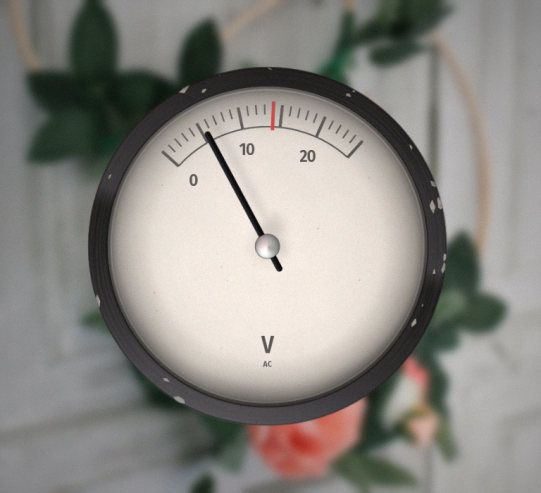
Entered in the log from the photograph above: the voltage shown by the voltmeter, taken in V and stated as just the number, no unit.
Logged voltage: 5.5
